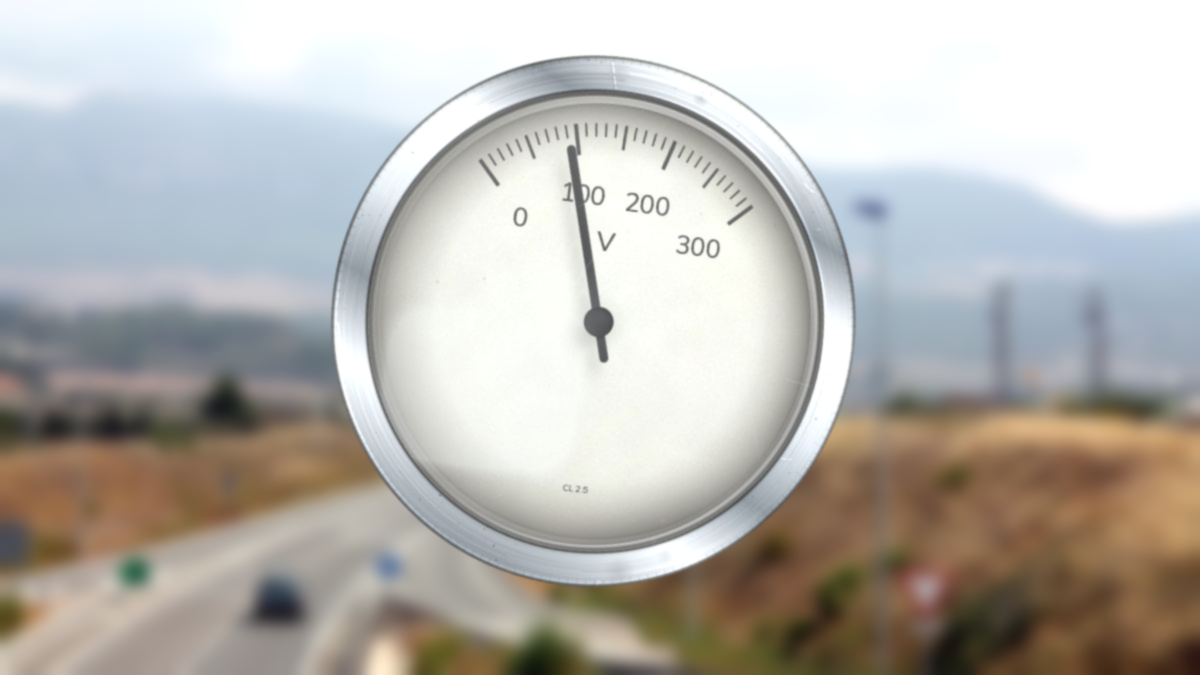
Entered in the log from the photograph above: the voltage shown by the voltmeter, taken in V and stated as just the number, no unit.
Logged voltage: 90
